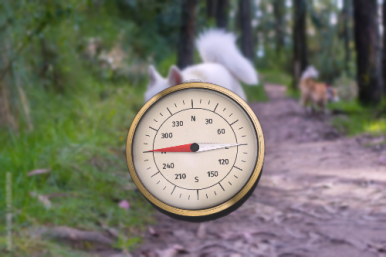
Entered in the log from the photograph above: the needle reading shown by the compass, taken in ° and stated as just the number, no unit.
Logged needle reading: 270
